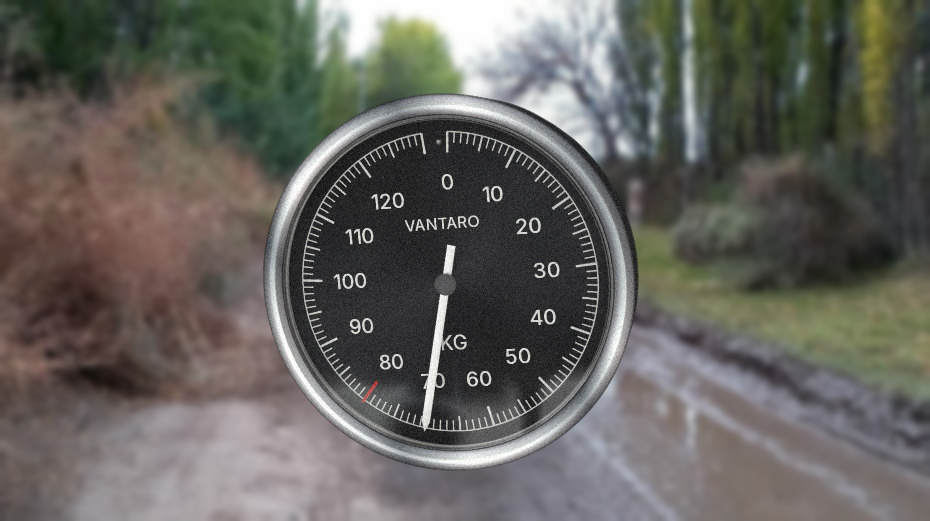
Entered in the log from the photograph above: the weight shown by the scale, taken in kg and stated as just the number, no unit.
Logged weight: 70
